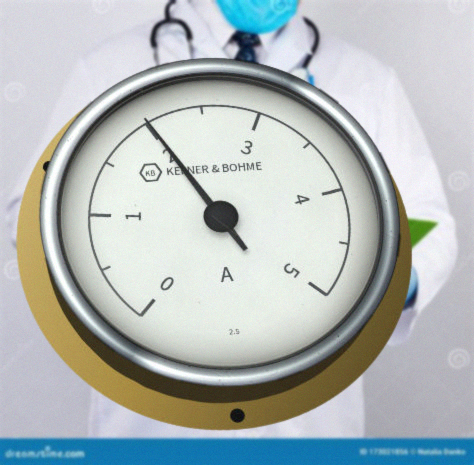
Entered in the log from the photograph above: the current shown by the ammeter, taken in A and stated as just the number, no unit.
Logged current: 2
